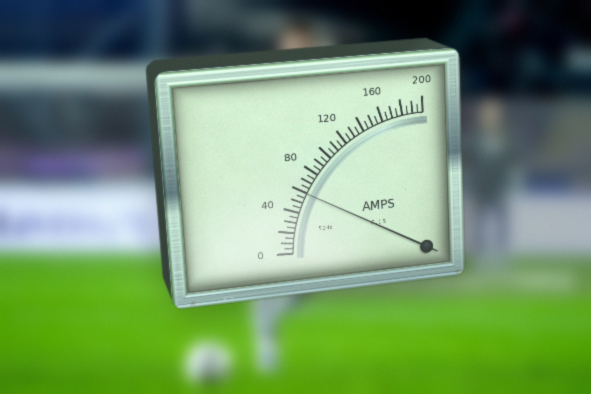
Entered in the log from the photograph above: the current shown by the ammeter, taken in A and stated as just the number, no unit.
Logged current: 60
